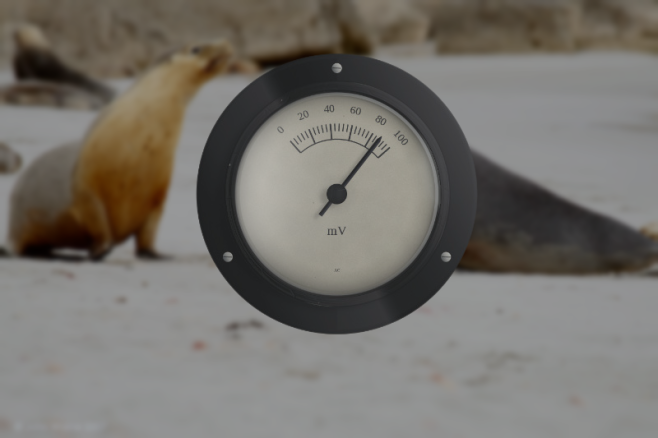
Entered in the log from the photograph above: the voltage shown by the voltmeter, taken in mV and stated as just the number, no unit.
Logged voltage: 88
